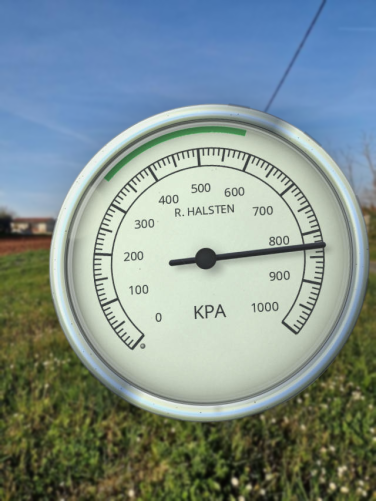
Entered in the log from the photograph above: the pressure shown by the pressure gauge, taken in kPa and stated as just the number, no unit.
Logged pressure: 830
